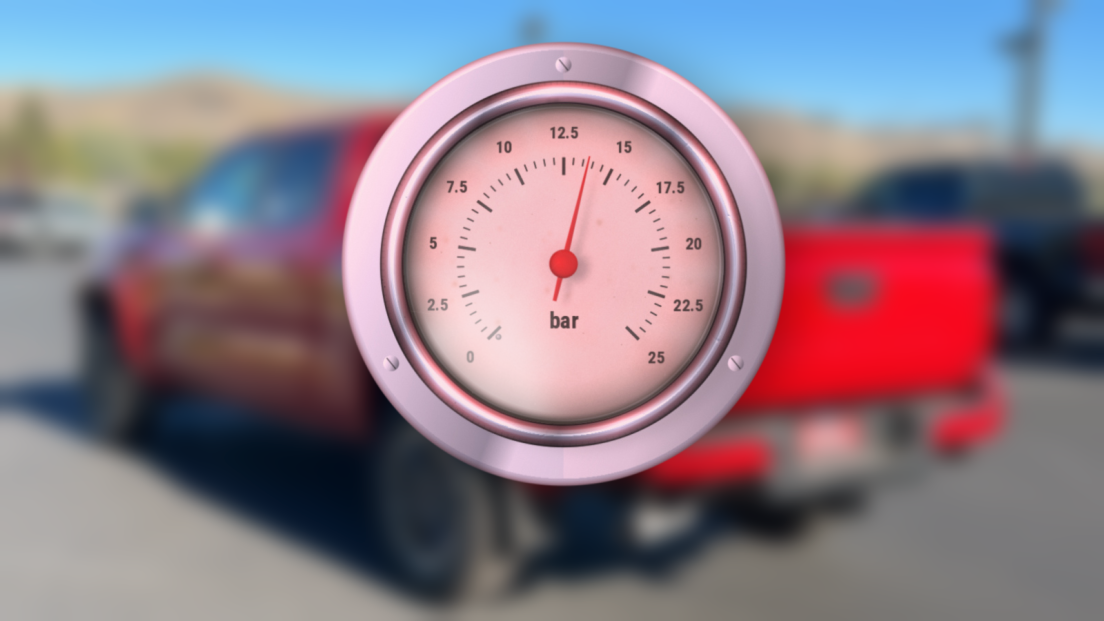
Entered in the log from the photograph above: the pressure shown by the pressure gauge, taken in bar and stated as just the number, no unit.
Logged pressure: 13.75
